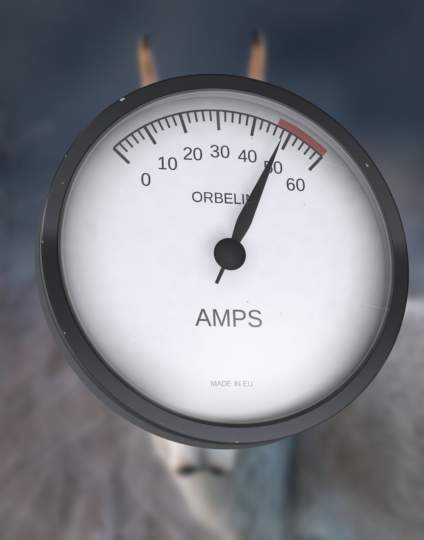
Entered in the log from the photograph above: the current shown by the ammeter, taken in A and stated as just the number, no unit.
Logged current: 48
